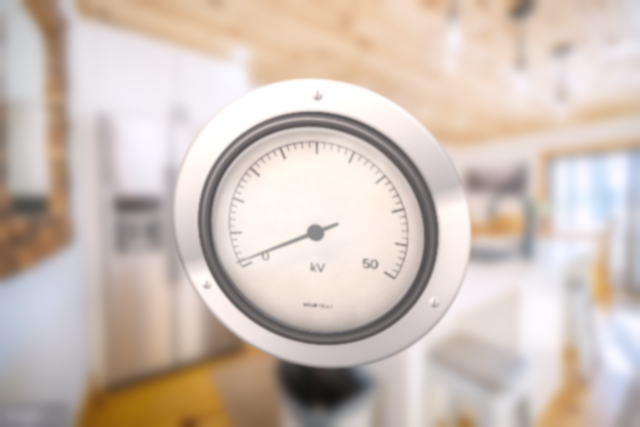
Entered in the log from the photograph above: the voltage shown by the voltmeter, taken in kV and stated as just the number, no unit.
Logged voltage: 1
